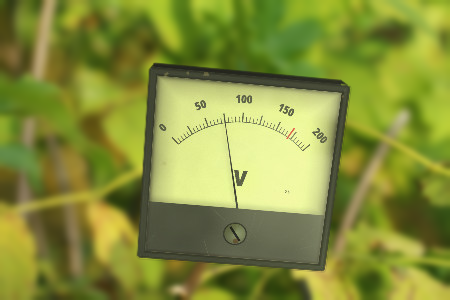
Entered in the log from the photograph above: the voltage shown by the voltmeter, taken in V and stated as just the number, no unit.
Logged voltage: 75
